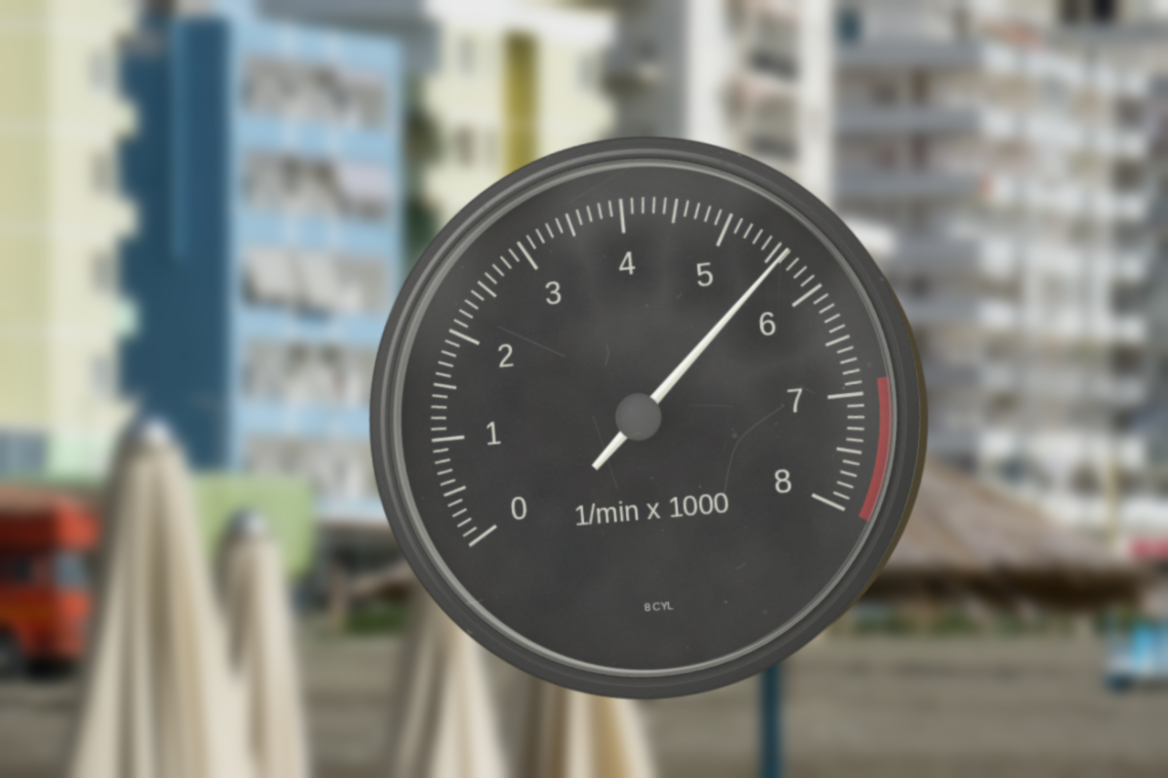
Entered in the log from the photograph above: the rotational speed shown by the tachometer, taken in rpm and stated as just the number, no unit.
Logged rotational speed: 5600
